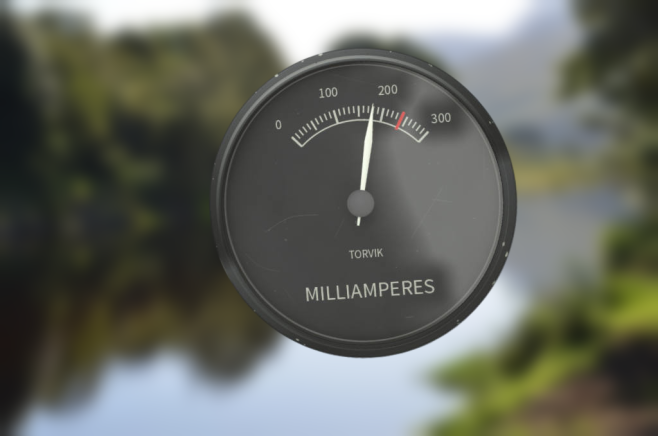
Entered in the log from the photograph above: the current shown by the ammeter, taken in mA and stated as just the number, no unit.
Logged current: 180
